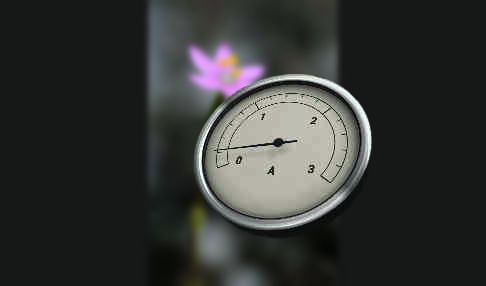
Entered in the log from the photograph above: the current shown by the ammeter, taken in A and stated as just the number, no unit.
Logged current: 0.2
